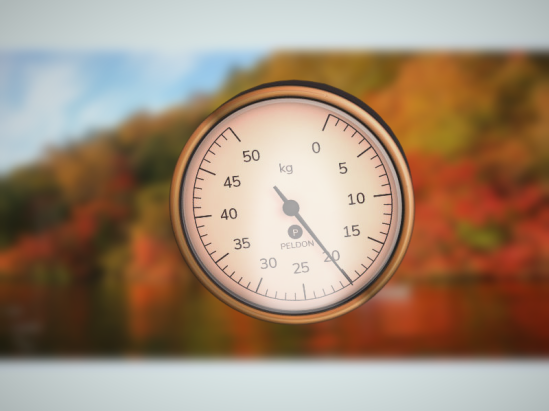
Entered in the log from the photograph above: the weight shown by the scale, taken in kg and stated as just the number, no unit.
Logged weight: 20
